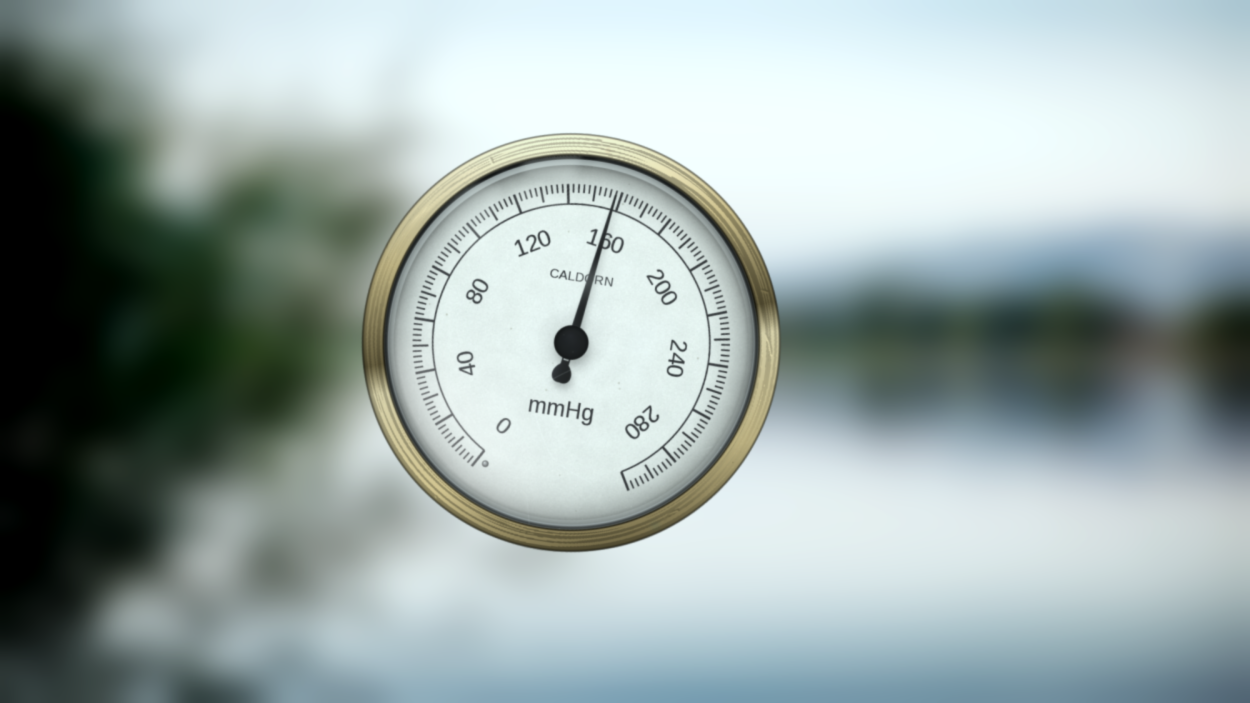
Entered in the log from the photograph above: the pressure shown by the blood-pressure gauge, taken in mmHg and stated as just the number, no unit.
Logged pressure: 158
